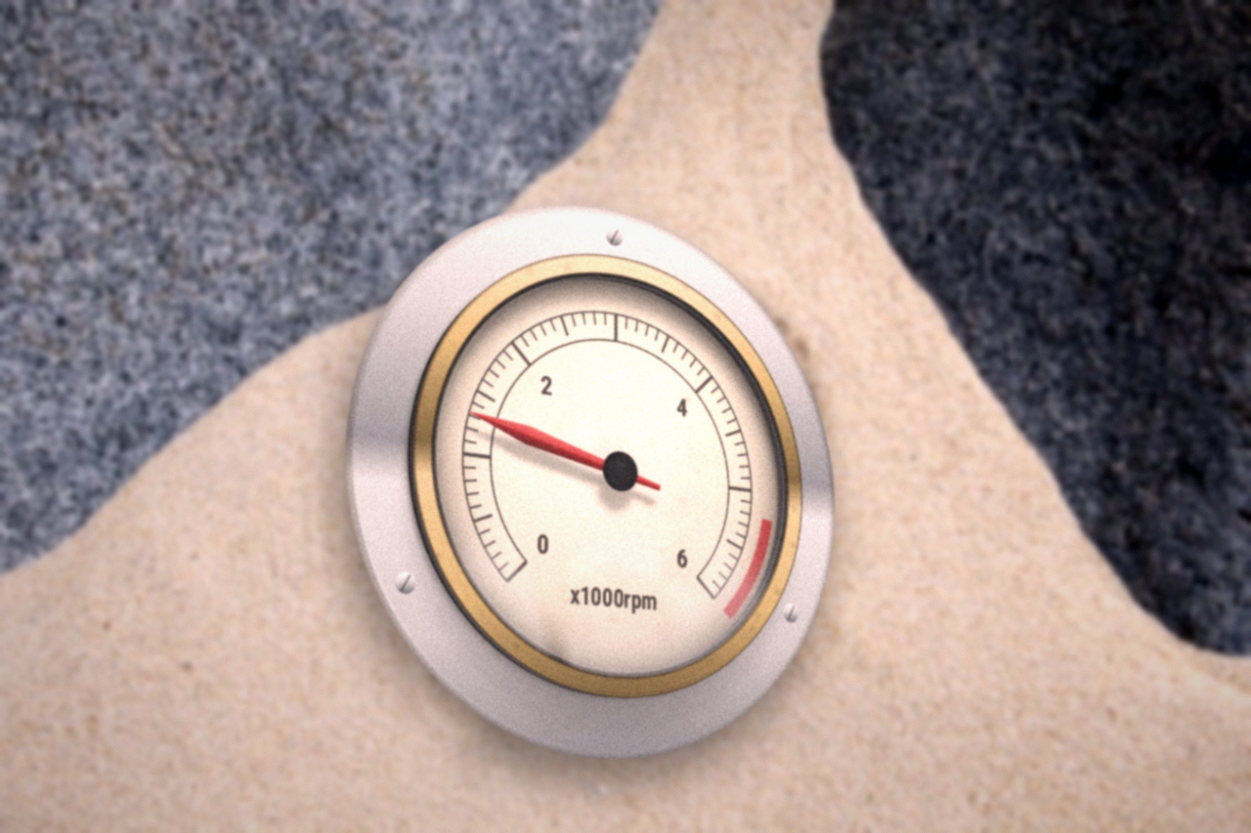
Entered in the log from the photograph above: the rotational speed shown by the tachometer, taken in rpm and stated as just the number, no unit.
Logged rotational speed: 1300
